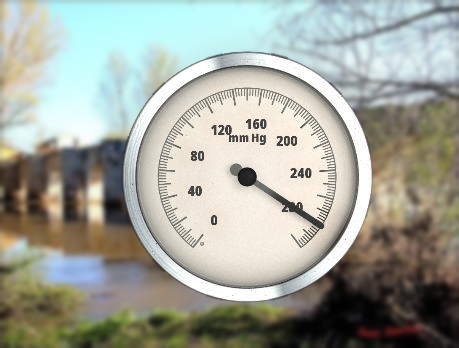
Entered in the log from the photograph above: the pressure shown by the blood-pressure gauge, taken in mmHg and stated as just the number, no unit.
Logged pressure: 280
